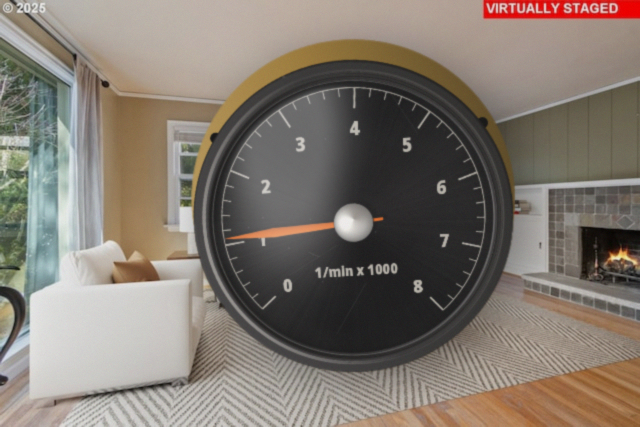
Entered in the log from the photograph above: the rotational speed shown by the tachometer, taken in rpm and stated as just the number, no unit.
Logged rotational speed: 1100
